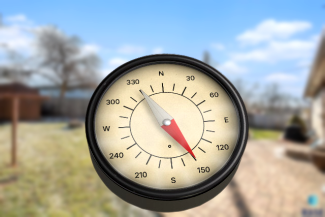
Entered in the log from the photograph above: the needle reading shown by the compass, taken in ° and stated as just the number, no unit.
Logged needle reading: 150
